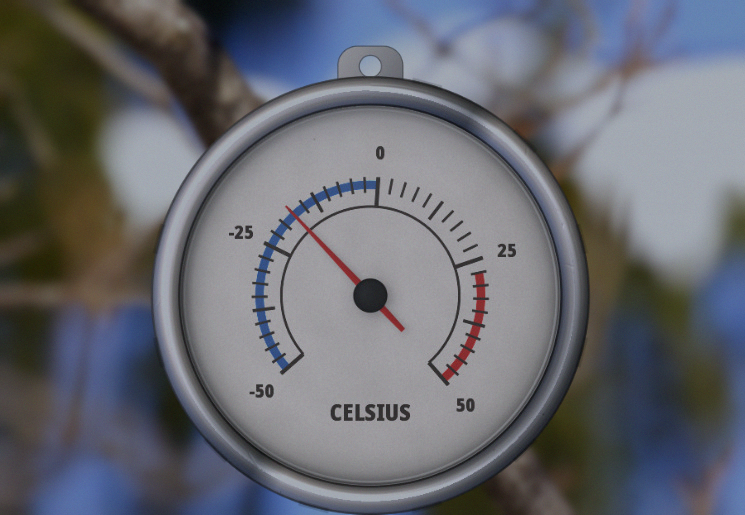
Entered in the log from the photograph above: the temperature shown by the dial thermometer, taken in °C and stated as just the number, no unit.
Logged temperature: -17.5
